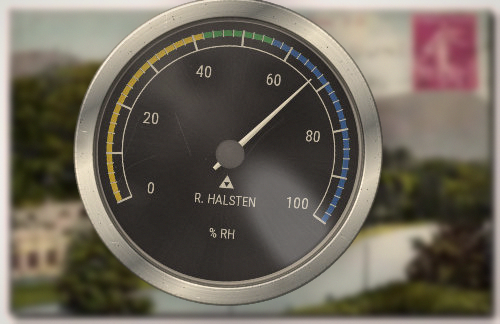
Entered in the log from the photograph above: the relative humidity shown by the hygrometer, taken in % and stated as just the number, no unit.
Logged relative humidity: 67
